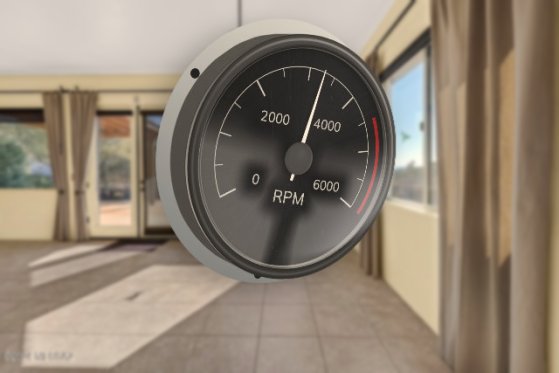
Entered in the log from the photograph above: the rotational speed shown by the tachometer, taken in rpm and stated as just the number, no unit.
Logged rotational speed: 3250
